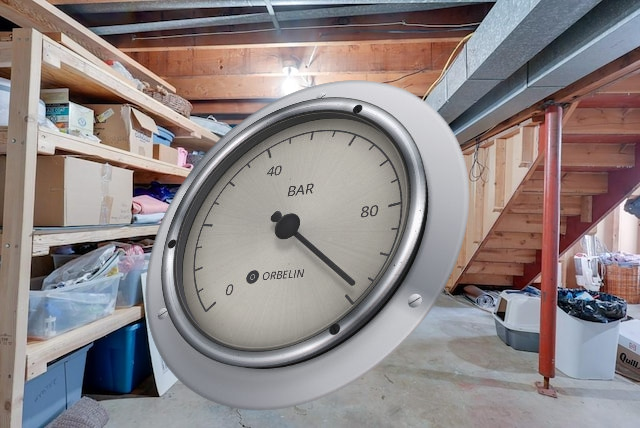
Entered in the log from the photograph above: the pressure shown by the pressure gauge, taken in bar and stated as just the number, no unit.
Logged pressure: 97.5
